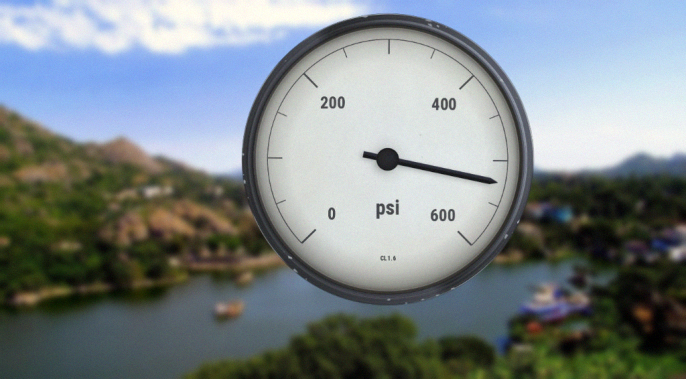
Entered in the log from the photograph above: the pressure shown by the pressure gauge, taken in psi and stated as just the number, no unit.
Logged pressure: 525
